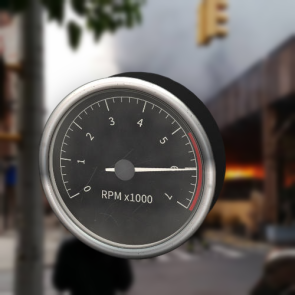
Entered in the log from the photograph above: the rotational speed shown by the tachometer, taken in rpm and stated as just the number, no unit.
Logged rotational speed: 6000
